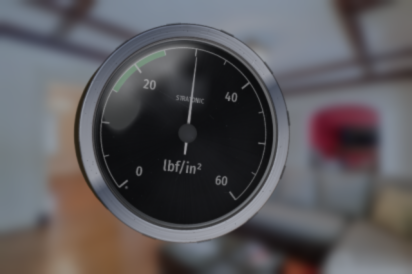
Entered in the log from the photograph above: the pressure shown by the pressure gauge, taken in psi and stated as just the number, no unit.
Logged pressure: 30
